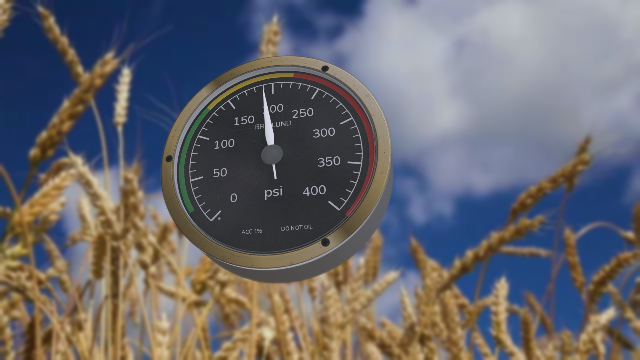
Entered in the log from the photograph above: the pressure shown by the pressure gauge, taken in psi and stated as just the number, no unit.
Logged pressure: 190
